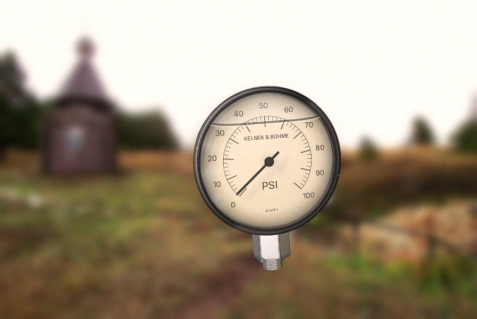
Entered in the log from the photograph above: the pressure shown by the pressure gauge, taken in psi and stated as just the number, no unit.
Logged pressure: 2
